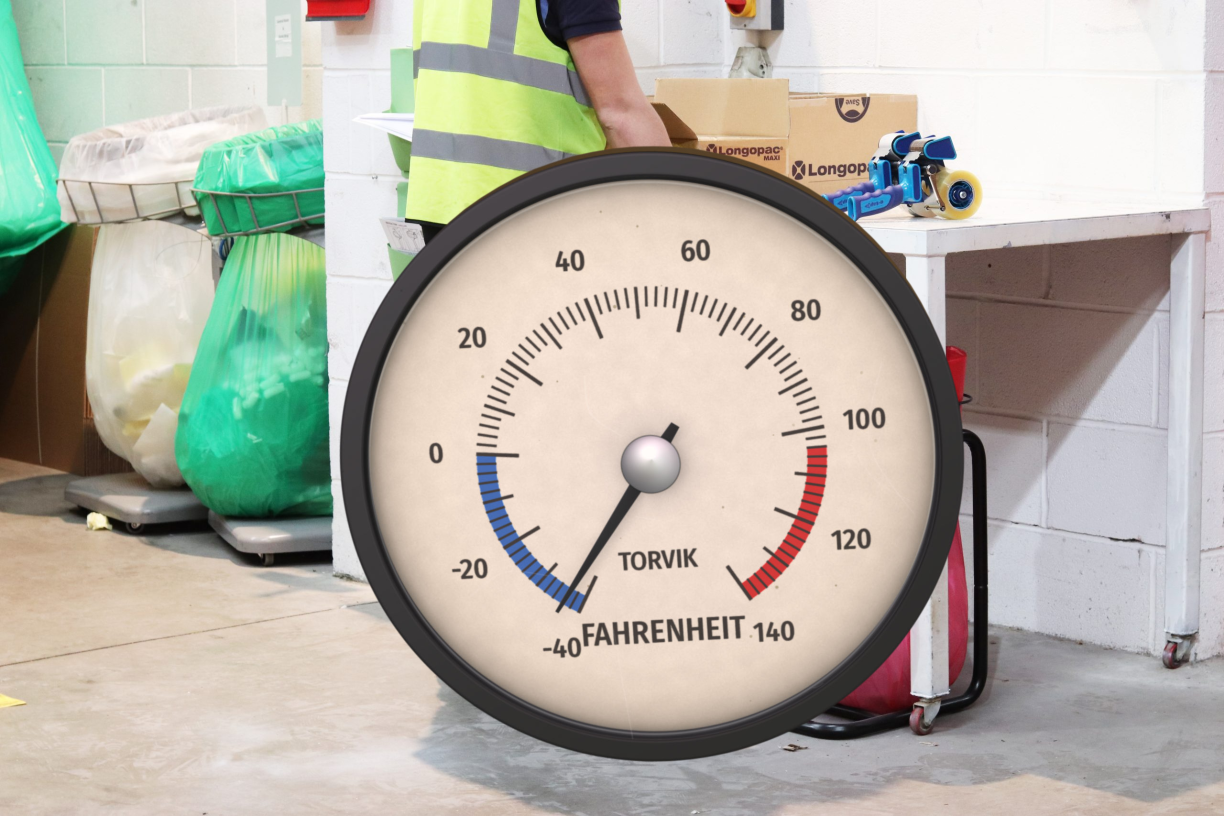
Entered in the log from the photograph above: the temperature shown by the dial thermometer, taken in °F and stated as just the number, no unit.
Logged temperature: -36
